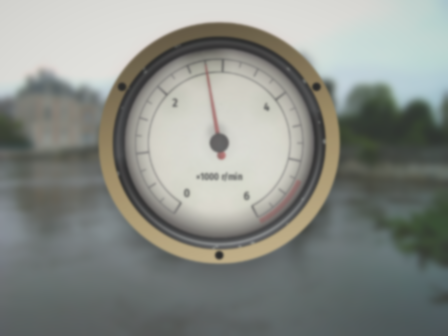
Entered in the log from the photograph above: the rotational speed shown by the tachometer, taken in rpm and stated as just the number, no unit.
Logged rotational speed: 2750
